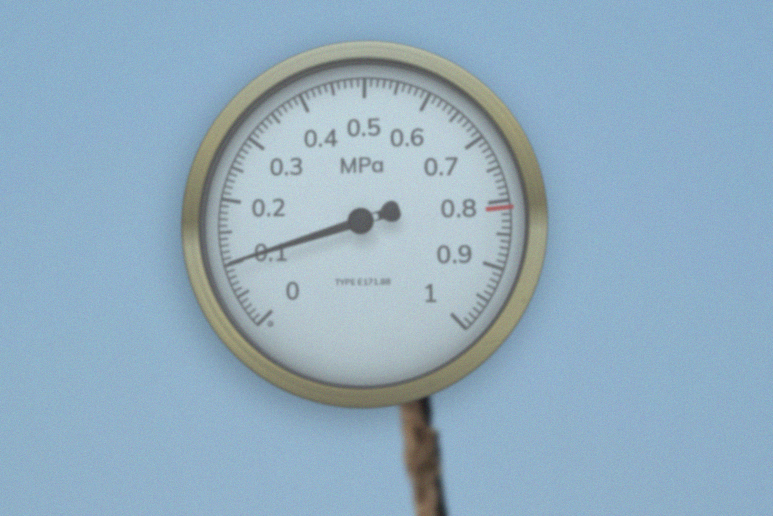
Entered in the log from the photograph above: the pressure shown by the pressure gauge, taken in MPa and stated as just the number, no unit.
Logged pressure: 0.1
